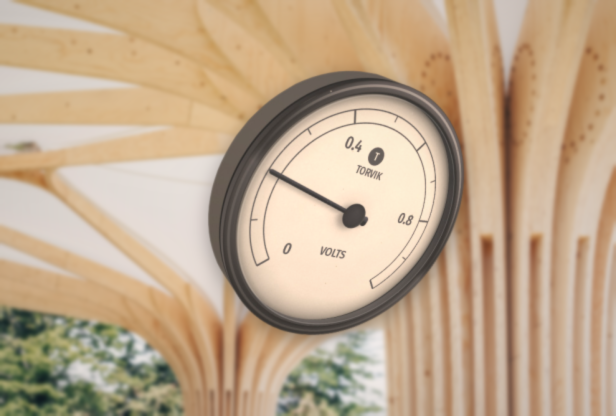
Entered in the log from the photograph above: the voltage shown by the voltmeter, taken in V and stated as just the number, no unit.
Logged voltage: 0.2
